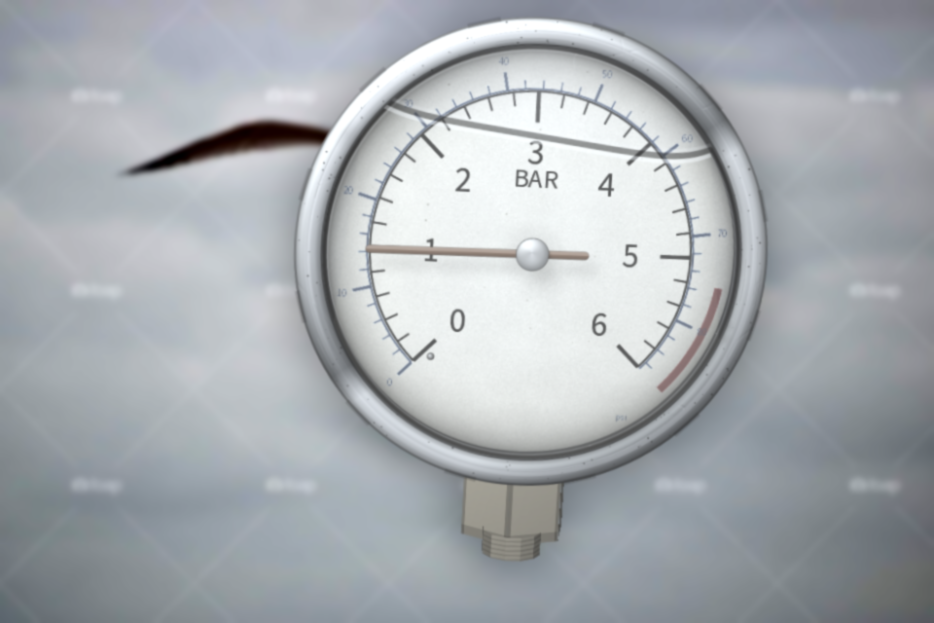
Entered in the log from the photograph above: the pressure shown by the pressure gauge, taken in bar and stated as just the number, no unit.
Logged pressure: 1
